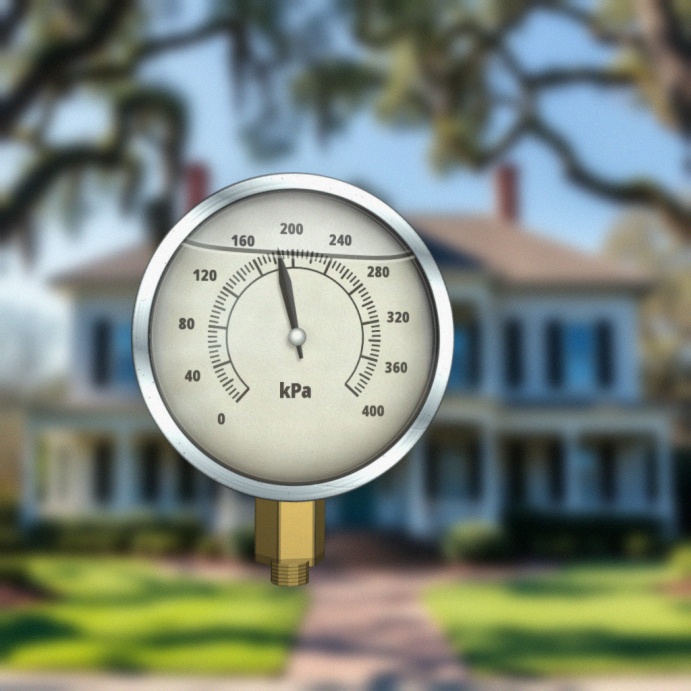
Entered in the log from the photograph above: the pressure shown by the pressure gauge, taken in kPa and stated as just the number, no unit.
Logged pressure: 185
